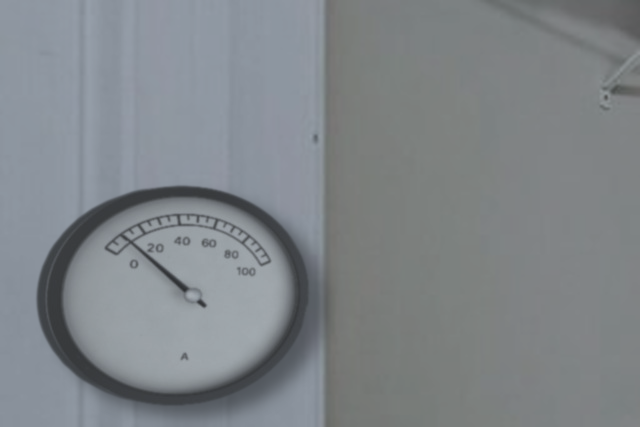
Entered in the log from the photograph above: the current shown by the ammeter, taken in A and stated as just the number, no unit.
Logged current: 10
